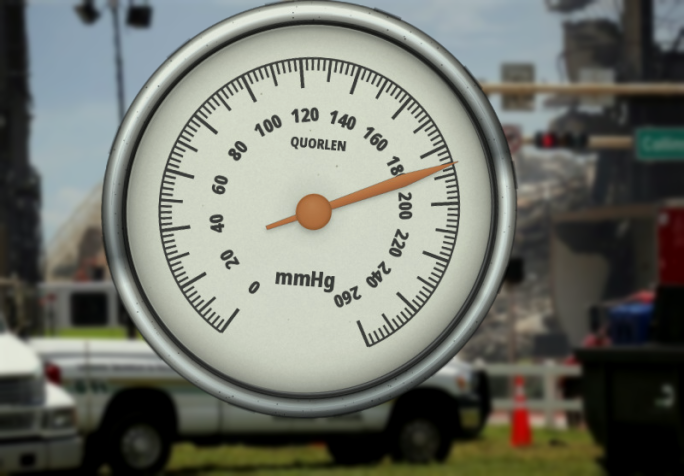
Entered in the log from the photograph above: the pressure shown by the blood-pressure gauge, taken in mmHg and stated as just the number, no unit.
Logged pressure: 186
